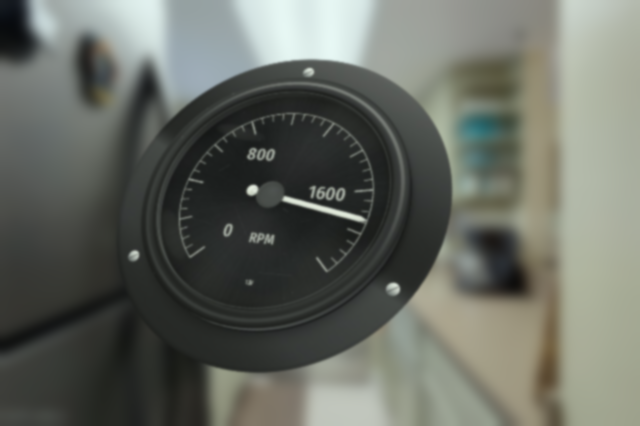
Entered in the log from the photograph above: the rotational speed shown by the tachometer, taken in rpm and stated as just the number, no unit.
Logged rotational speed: 1750
